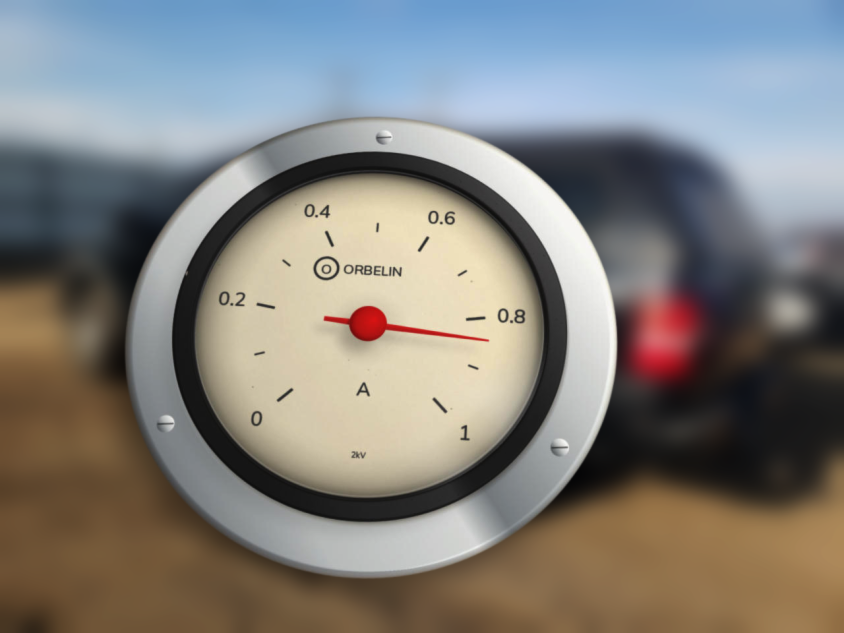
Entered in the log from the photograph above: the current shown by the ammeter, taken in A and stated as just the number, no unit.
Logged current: 0.85
